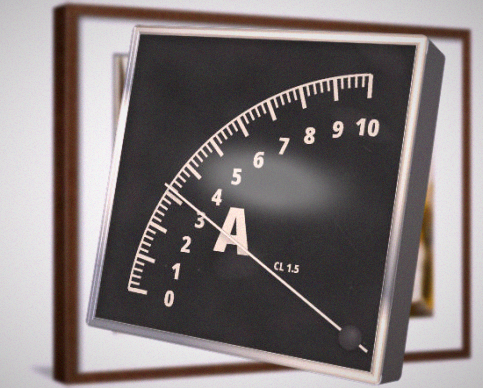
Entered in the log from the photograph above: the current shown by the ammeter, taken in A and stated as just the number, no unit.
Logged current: 3.2
